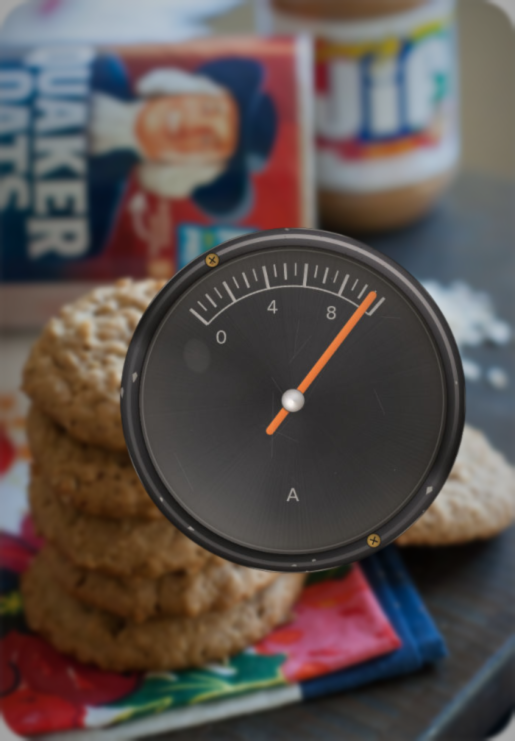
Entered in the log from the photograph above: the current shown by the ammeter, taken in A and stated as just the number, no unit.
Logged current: 9.5
